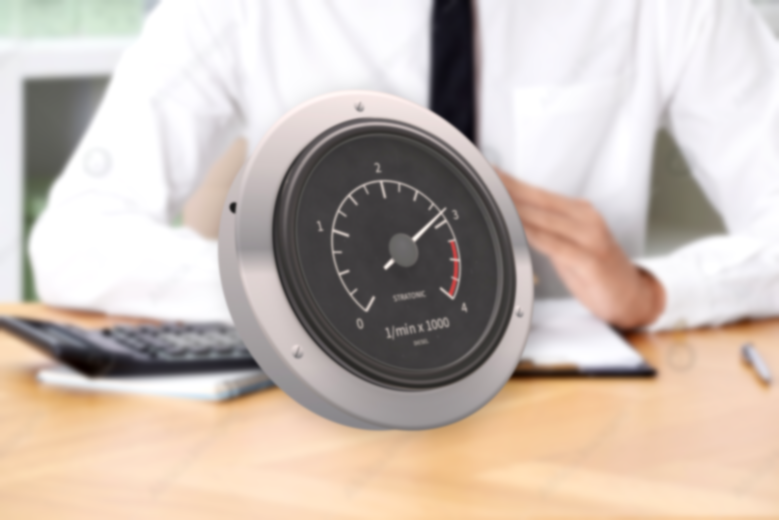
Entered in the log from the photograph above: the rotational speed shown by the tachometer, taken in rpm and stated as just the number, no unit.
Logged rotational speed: 2875
